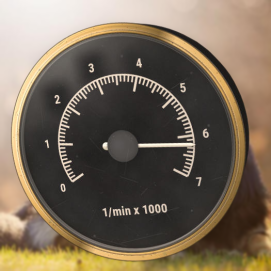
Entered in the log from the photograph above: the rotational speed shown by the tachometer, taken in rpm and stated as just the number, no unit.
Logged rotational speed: 6200
